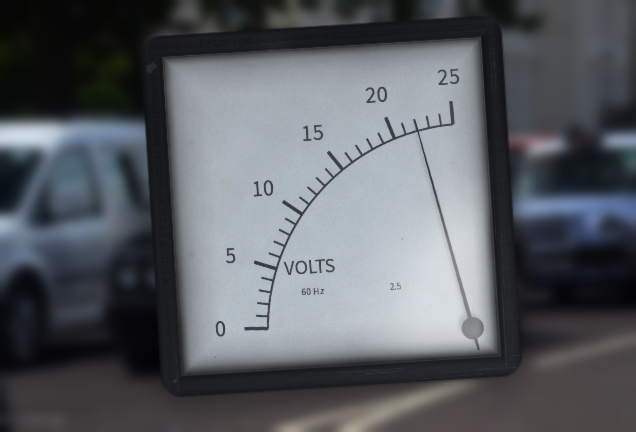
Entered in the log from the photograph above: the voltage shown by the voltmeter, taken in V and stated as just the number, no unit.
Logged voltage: 22
